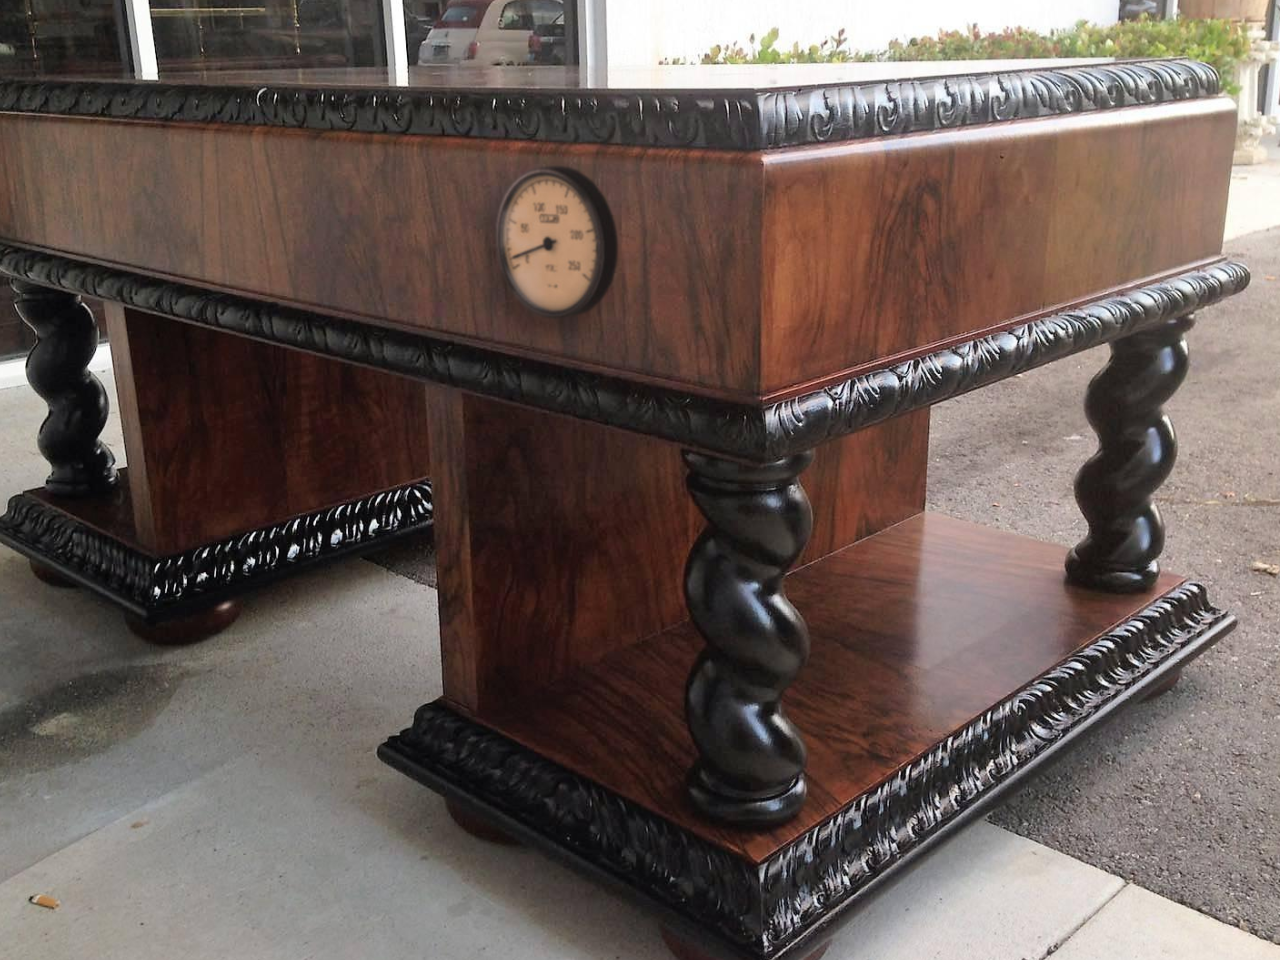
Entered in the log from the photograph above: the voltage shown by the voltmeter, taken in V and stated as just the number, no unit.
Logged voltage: 10
